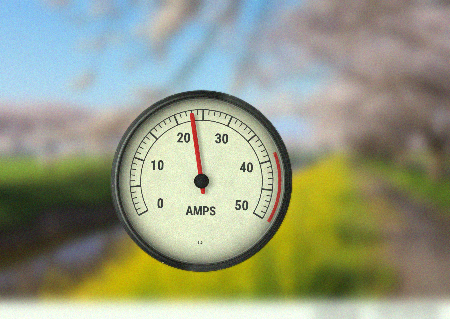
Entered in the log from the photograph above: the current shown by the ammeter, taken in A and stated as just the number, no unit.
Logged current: 23
